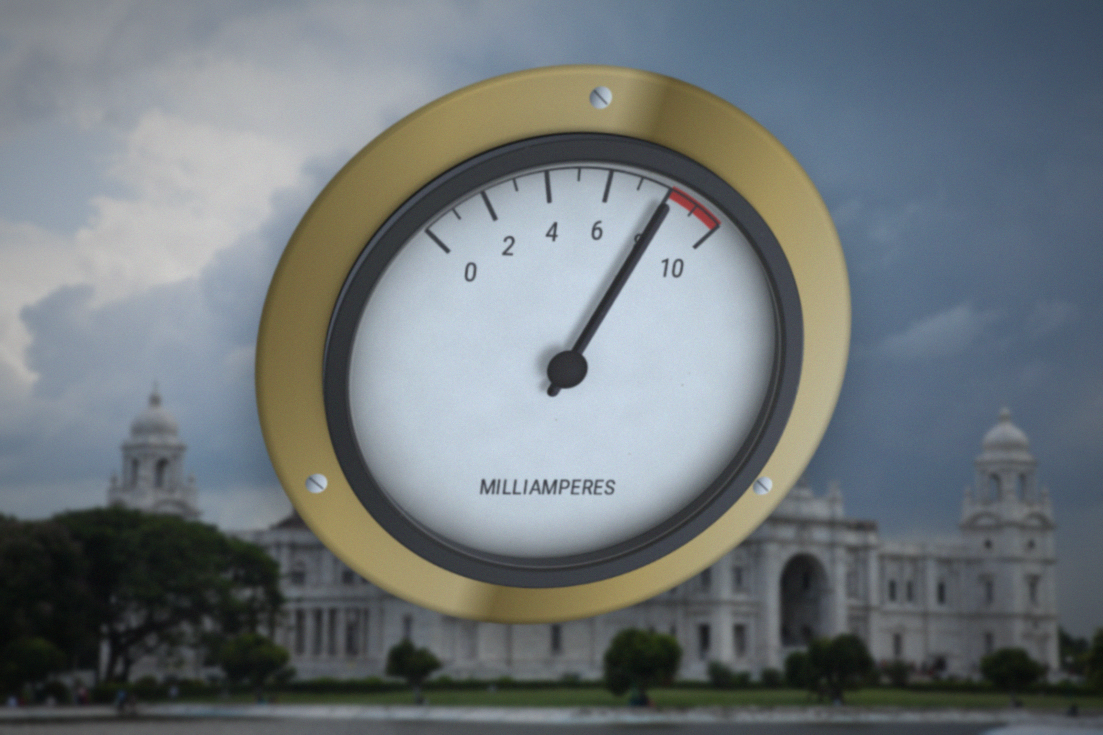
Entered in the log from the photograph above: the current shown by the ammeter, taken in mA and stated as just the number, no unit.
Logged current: 8
